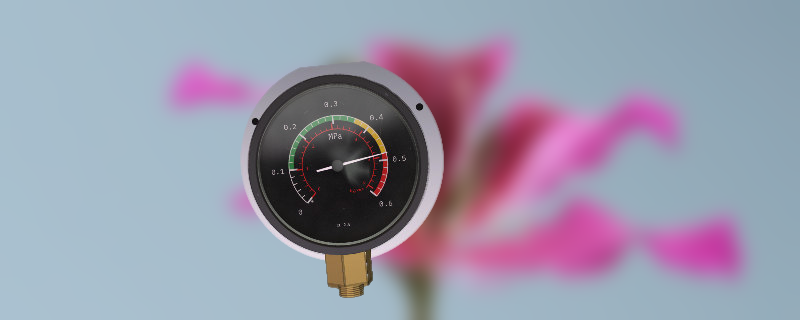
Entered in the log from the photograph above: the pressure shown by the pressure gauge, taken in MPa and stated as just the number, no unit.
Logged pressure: 0.48
